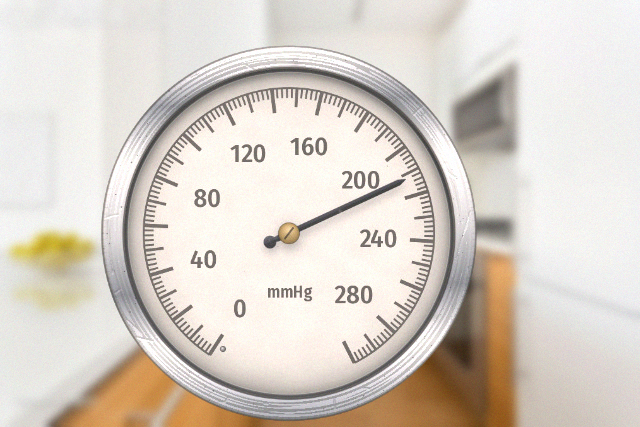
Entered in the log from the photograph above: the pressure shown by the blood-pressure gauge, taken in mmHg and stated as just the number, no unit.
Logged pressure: 212
